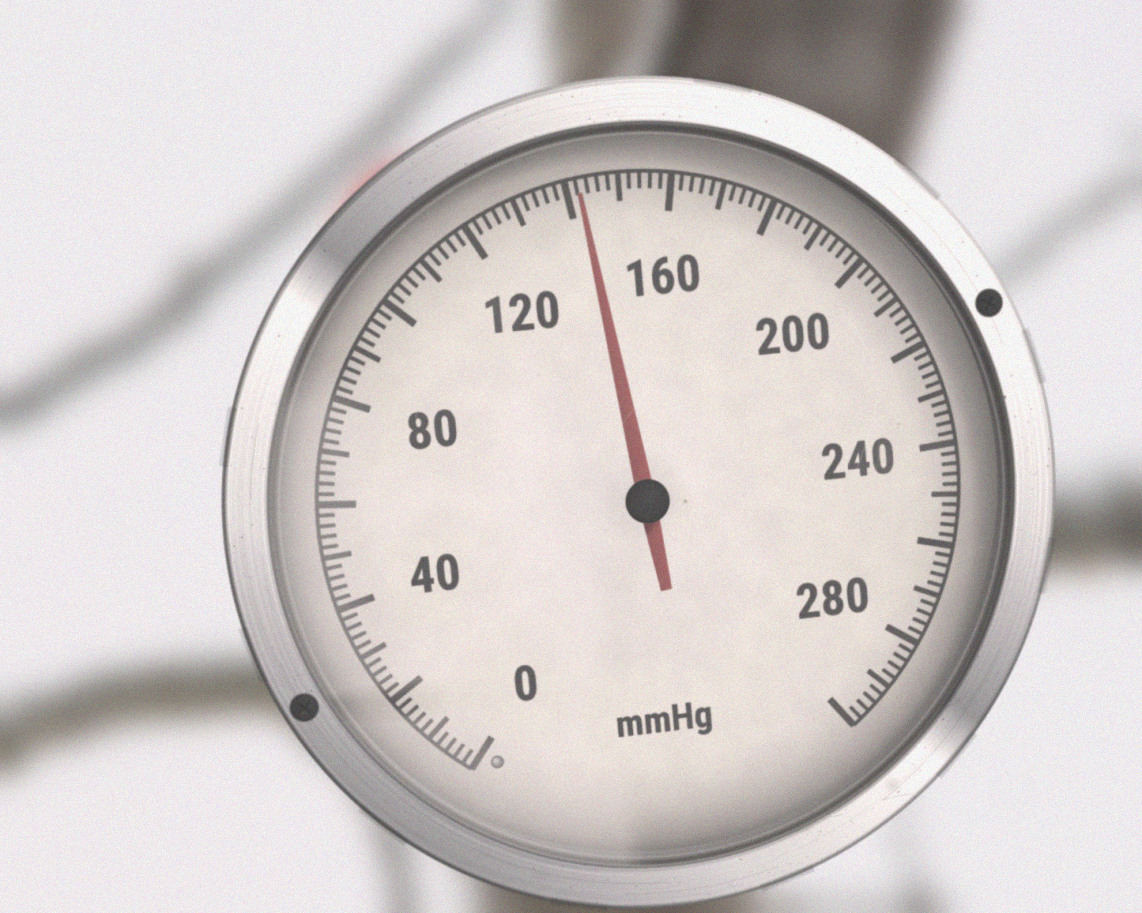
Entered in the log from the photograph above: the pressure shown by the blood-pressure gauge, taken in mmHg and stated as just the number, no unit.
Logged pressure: 142
